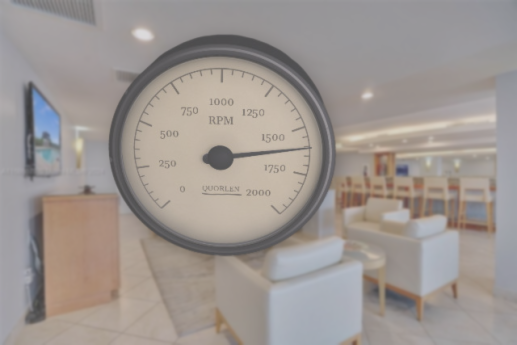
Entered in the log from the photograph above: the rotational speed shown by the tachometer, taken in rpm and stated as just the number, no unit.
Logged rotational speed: 1600
